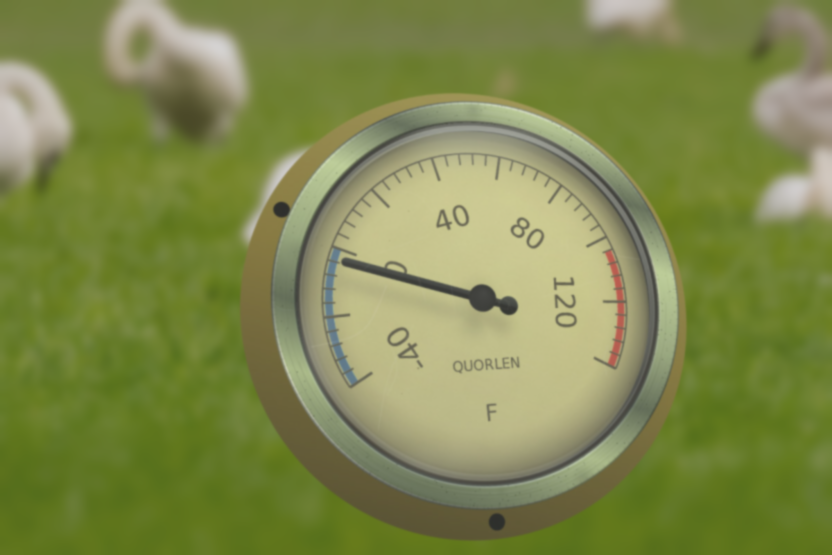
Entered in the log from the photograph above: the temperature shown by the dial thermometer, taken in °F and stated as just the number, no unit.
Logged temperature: -4
